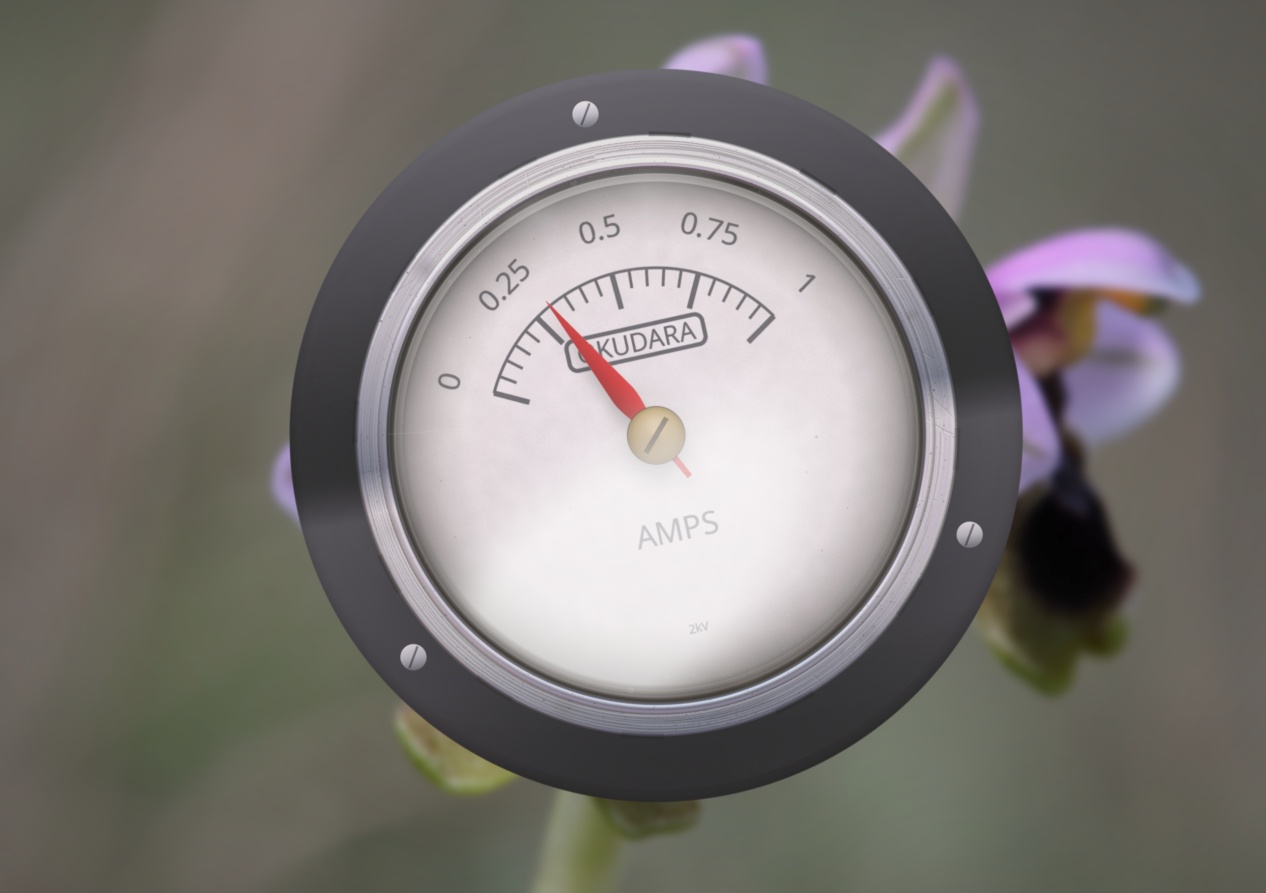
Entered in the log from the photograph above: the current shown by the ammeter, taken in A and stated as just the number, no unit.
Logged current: 0.3
